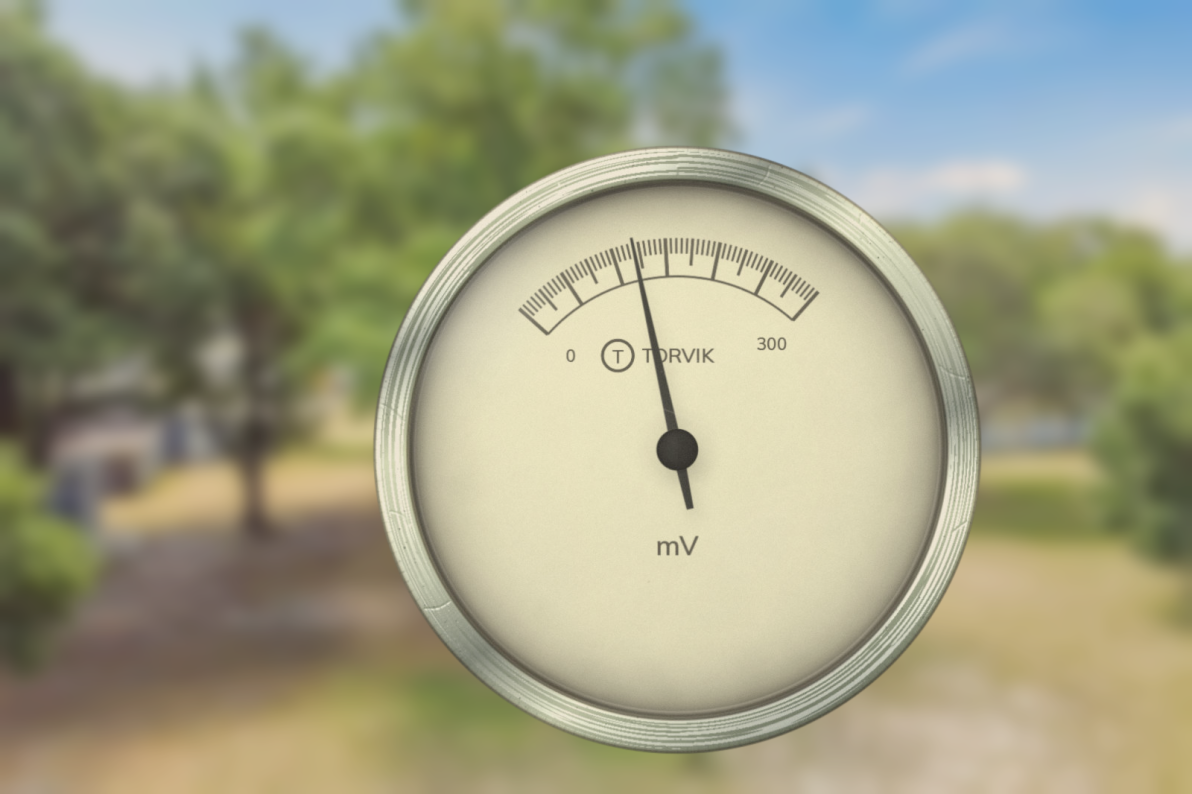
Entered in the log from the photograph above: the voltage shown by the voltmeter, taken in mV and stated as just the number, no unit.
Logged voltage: 120
